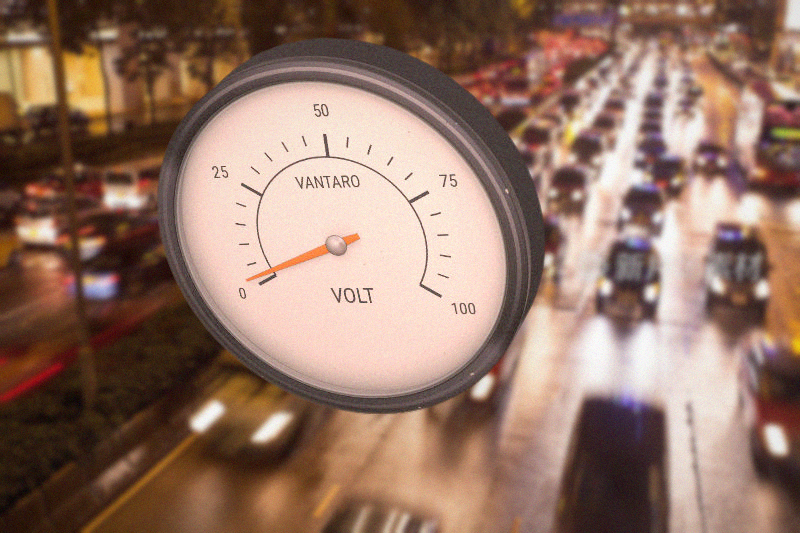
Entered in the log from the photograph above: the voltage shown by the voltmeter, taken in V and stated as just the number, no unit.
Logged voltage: 2.5
